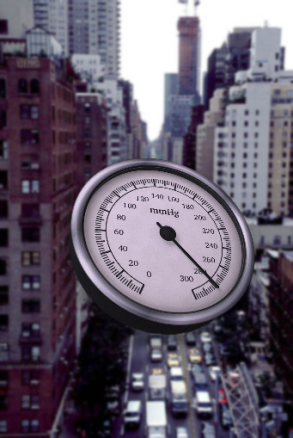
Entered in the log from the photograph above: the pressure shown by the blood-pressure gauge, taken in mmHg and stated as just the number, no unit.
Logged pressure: 280
